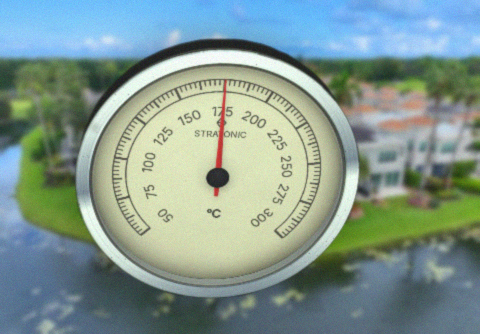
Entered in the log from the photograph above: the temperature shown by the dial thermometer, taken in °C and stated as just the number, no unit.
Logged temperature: 175
